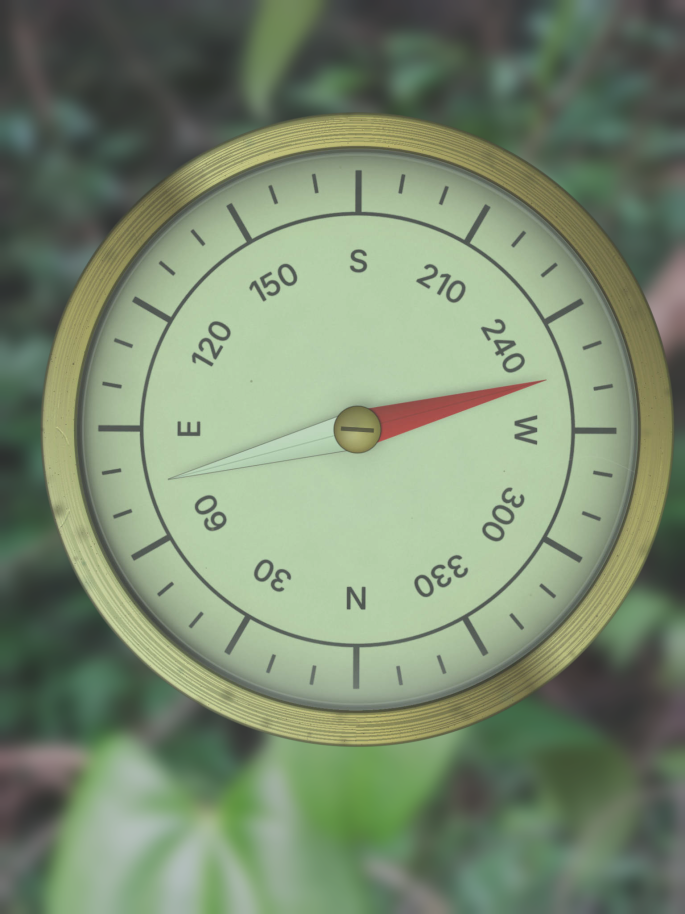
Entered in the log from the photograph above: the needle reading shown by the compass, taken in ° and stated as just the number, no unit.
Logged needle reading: 255
